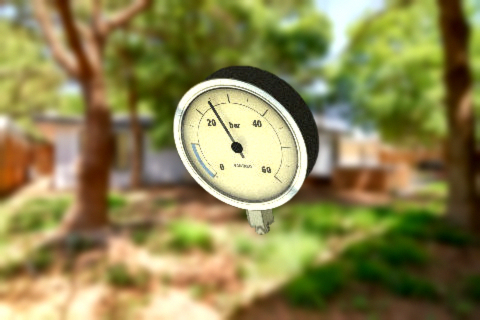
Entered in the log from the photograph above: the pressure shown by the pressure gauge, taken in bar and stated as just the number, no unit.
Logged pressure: 25
